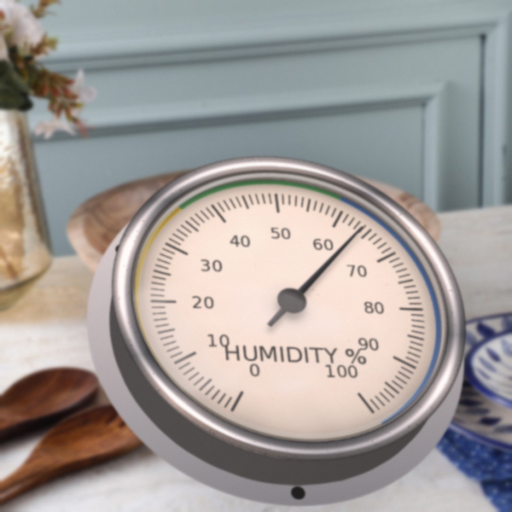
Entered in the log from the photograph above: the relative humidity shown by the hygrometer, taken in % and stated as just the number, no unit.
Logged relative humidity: 64
